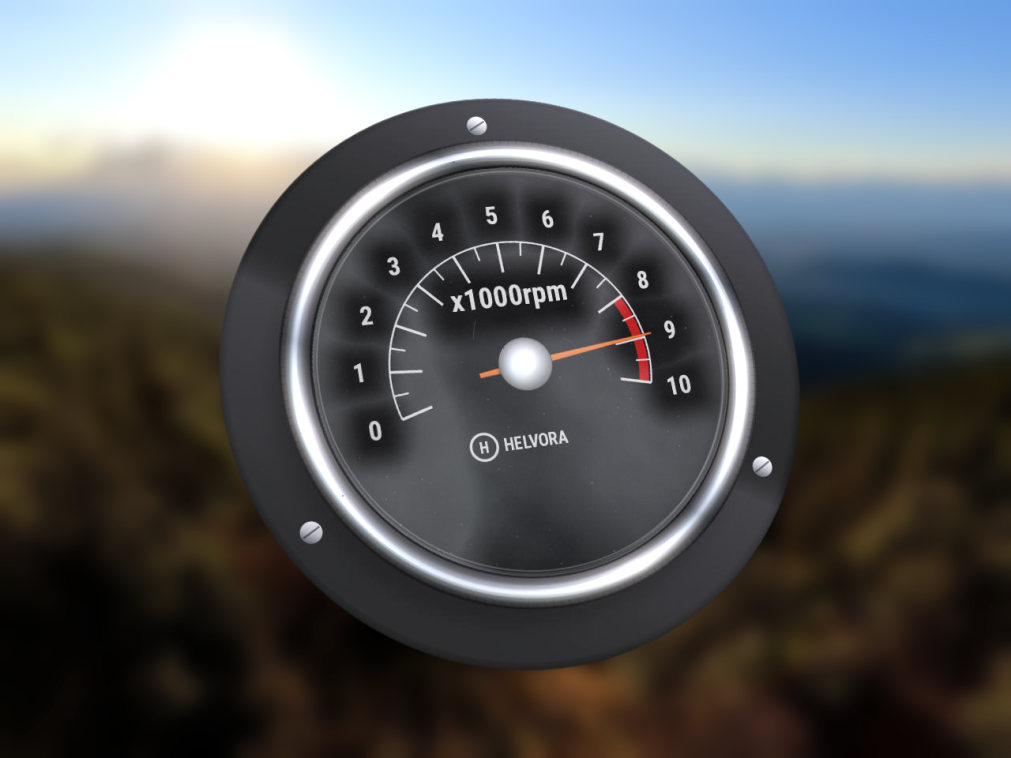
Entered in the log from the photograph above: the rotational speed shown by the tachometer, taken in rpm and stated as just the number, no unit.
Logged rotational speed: 9000
